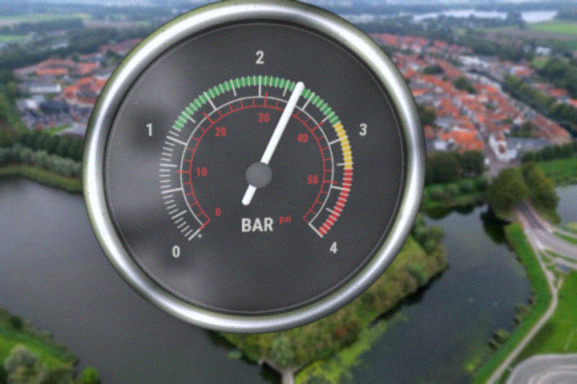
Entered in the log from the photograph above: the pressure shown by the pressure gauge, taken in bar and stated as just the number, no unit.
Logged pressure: 2.35
